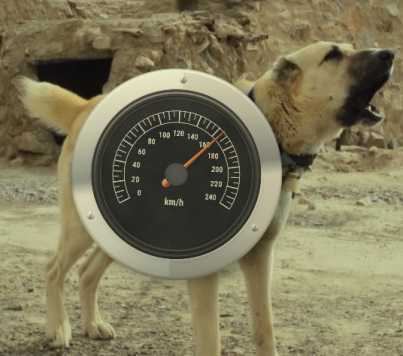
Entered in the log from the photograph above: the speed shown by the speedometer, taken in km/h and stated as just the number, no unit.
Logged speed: 165
